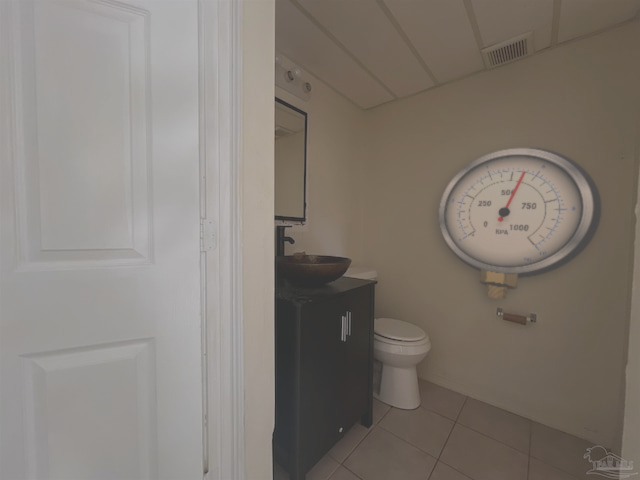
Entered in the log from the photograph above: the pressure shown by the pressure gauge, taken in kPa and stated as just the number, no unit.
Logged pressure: 550
